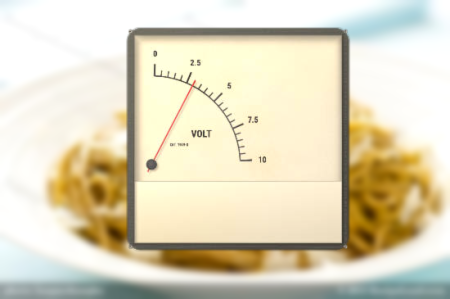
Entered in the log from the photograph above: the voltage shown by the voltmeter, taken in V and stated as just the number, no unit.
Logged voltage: 3
